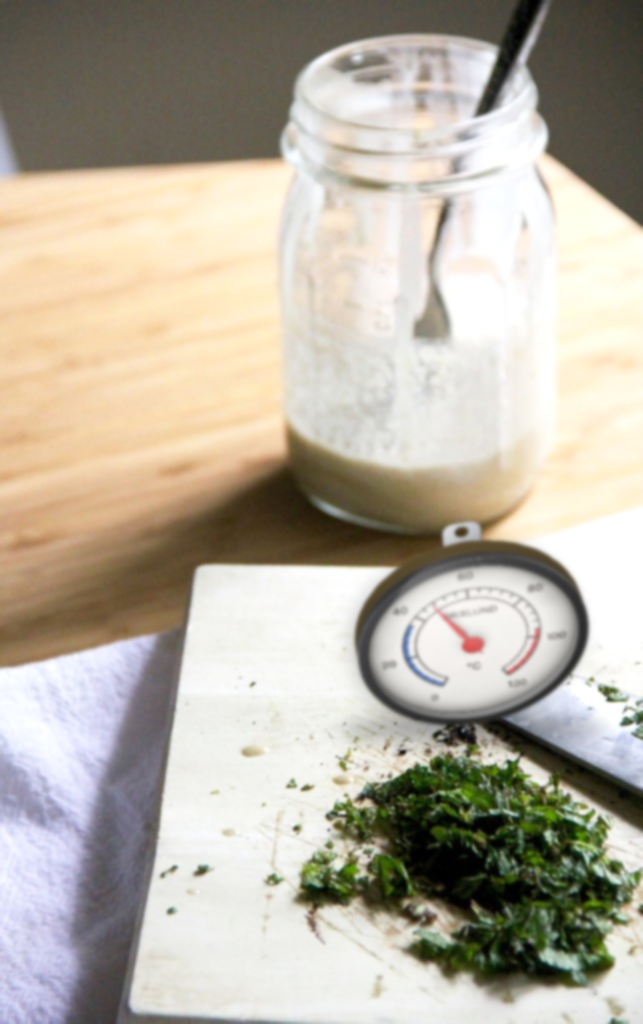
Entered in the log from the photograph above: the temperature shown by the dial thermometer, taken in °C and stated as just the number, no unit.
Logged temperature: 48
